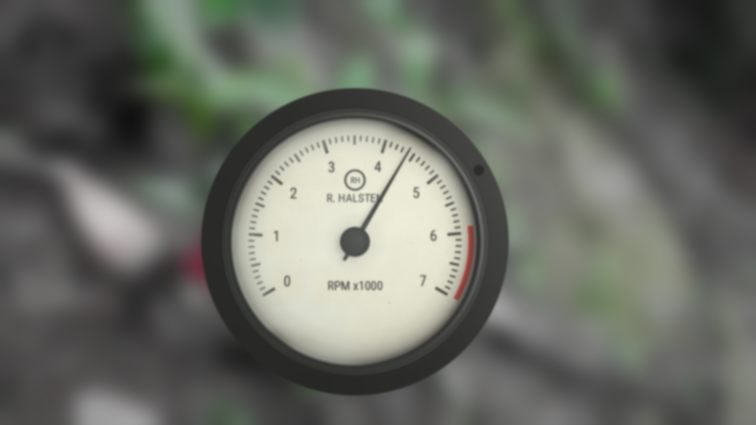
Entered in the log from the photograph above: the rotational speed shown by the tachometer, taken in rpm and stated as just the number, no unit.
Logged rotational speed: 4400
